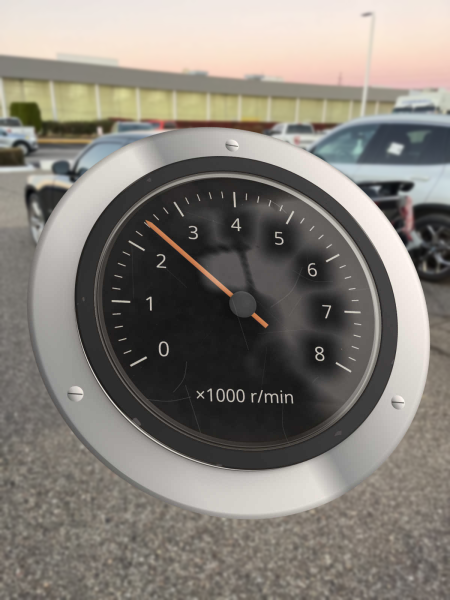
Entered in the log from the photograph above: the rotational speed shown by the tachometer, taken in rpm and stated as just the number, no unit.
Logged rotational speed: 2400
